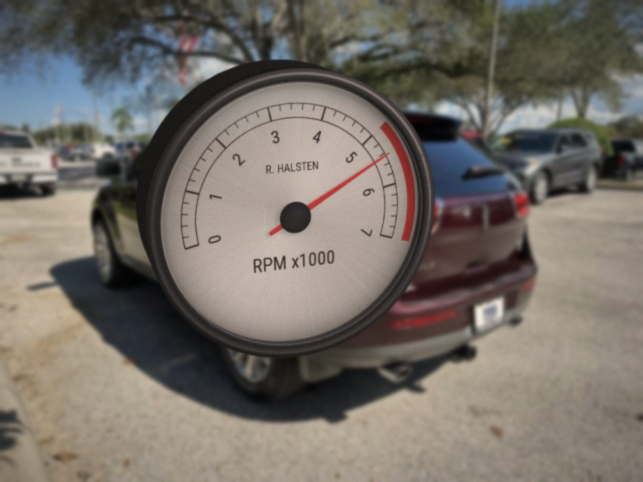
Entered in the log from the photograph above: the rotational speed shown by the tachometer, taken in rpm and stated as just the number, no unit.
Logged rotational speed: 5400
